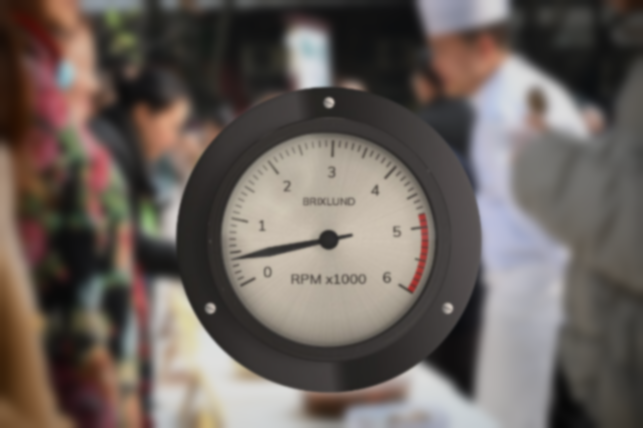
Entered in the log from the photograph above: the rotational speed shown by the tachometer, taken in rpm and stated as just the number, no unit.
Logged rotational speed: 400
